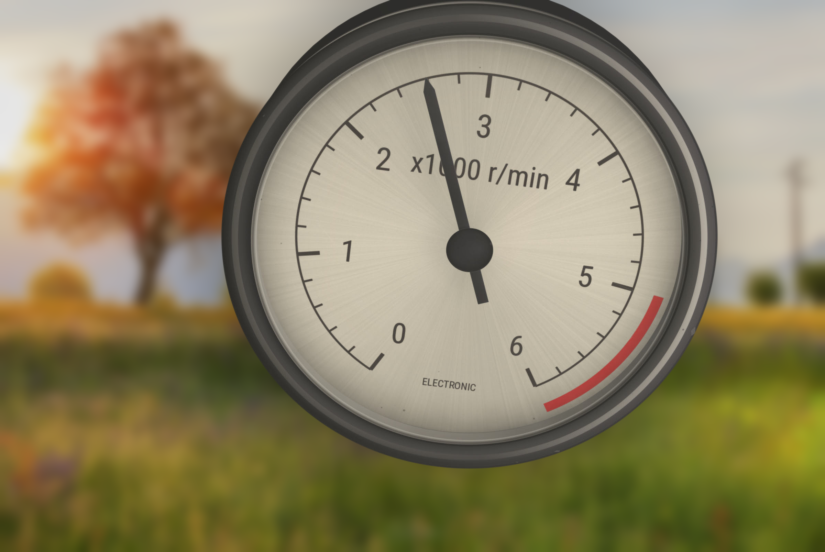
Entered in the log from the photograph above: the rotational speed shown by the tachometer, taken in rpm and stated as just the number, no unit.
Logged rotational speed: 2600
